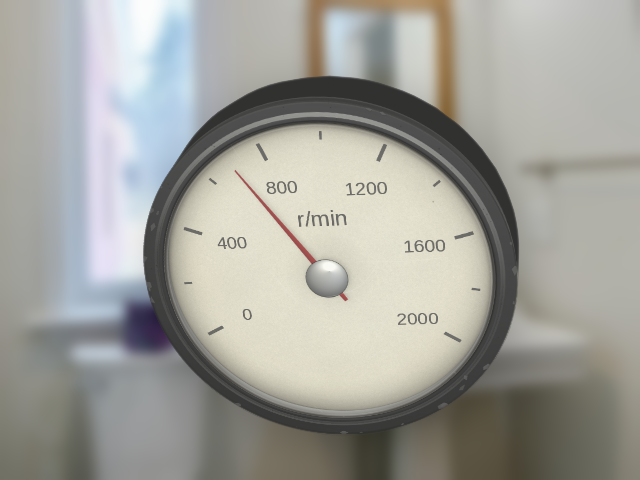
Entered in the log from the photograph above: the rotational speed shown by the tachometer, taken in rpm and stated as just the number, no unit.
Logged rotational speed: 700
